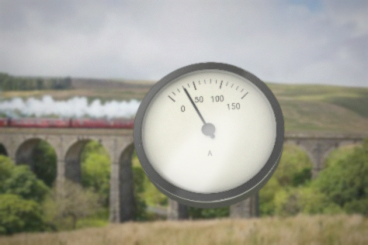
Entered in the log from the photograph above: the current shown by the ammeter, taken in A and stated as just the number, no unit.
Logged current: 30
